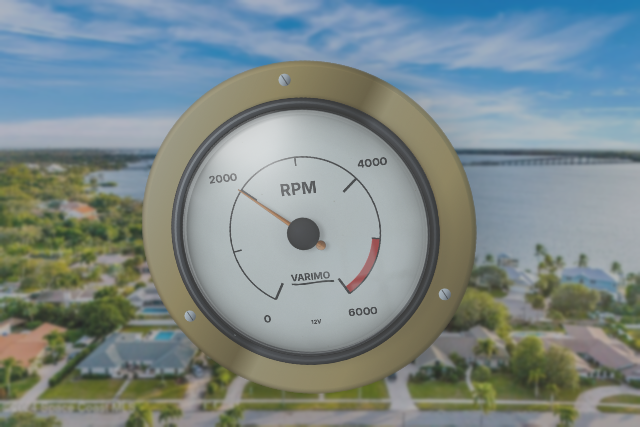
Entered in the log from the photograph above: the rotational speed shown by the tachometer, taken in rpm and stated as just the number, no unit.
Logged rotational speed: 2000
